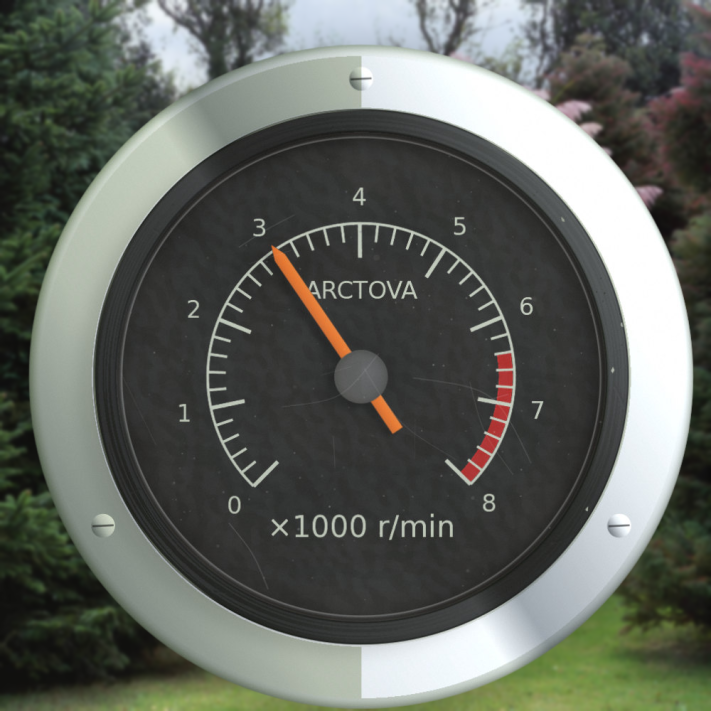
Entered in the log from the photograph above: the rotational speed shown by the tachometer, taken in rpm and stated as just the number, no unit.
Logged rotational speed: 3000
